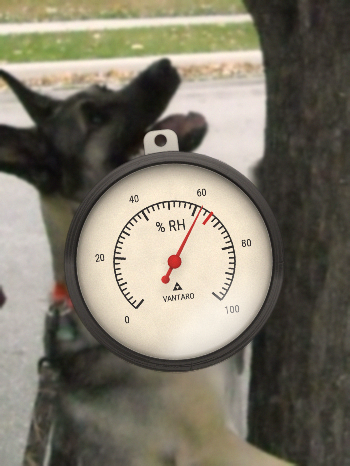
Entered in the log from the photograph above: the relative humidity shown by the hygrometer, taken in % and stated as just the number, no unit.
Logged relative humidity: 62
